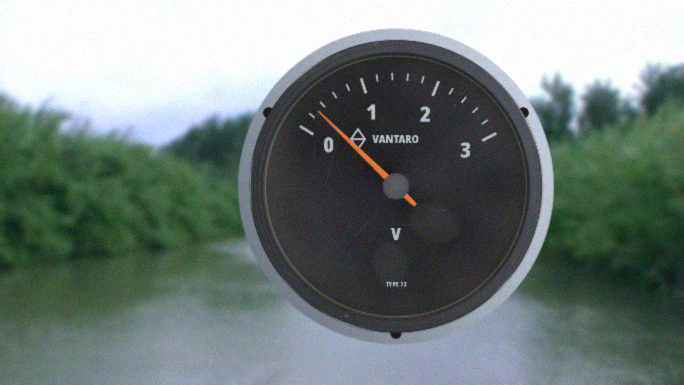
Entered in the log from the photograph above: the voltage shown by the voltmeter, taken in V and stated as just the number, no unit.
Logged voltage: 0.3
